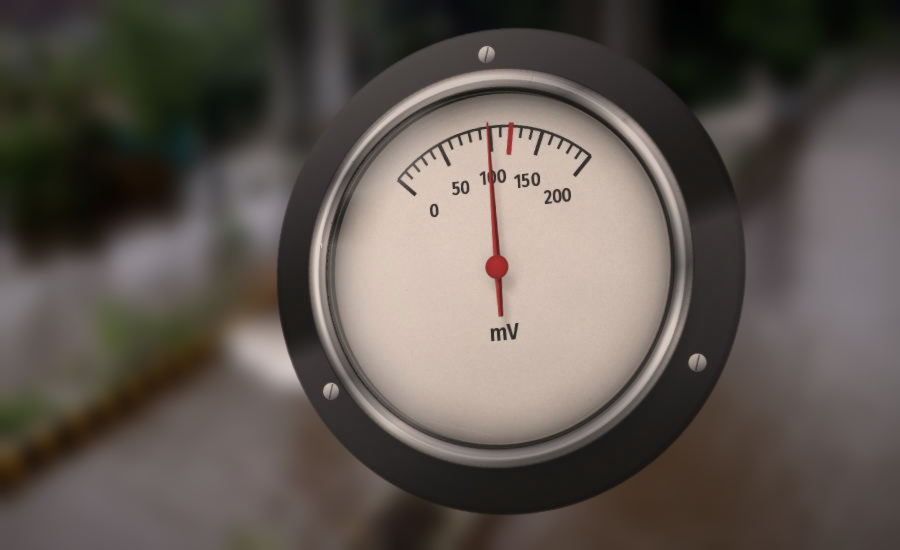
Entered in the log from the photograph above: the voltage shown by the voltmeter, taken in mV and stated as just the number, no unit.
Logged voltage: 100
